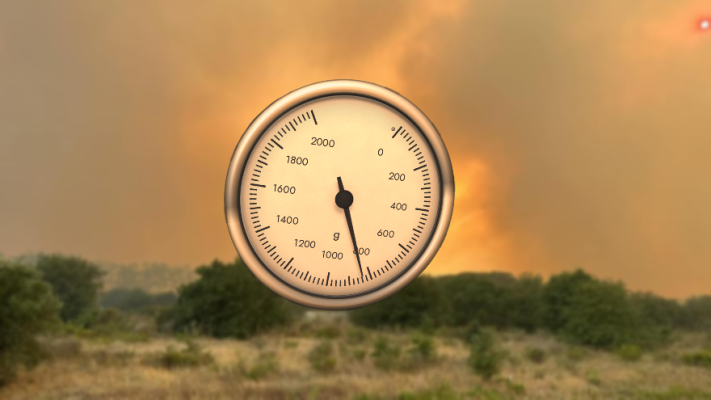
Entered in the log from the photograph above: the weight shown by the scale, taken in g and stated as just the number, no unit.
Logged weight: 840
